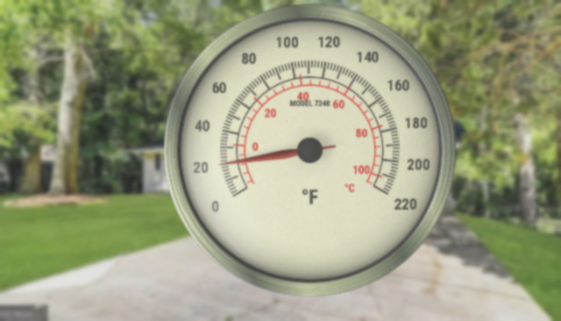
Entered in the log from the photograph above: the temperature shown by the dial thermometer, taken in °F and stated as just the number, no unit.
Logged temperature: 20
